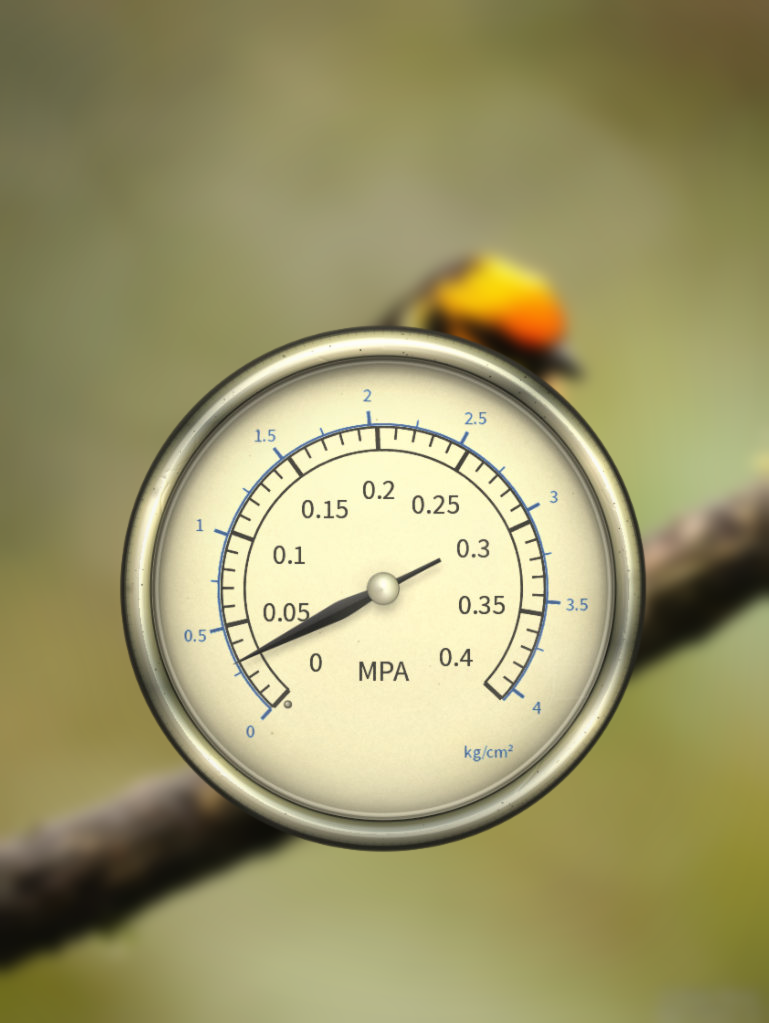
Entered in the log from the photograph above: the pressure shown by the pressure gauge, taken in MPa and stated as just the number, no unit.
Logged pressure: 0.03
